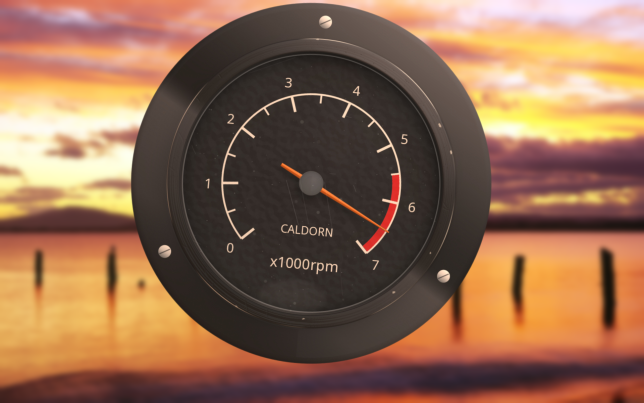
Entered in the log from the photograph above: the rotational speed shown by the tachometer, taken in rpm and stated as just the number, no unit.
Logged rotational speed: 6500
